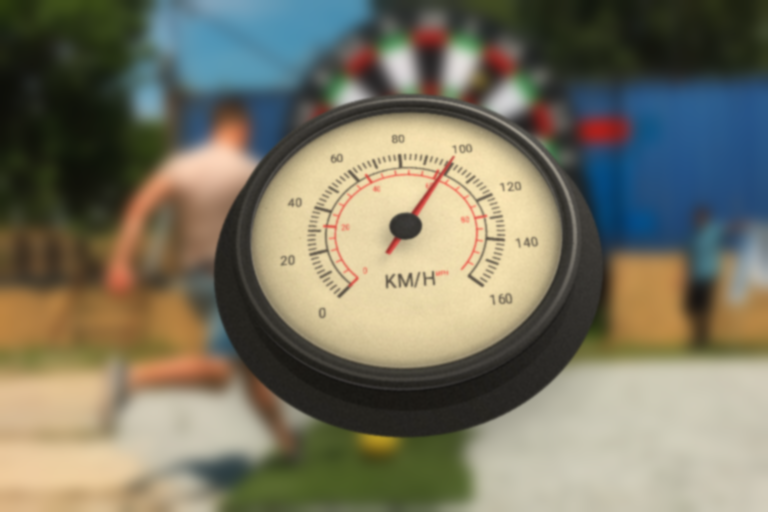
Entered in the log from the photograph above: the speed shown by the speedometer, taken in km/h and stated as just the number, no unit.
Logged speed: 100
